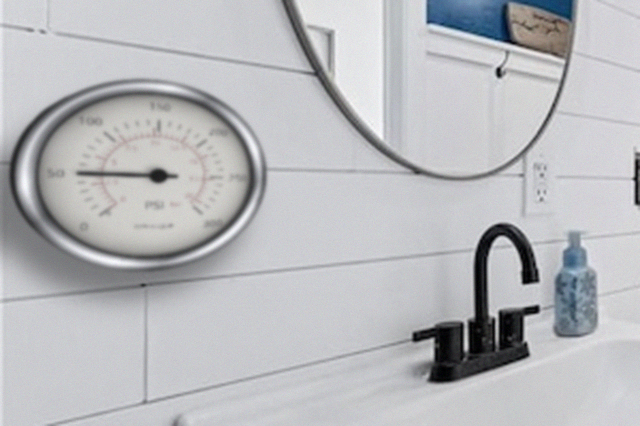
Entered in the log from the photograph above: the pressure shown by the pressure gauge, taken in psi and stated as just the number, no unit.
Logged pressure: 50
